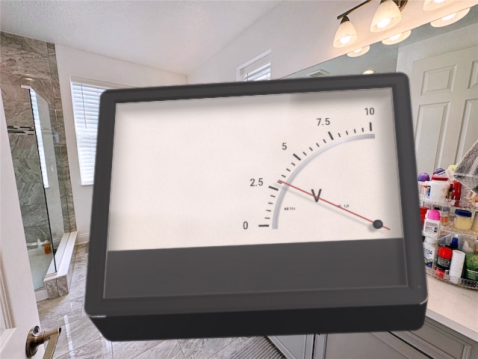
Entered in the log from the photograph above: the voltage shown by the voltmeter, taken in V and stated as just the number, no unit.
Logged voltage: 3
